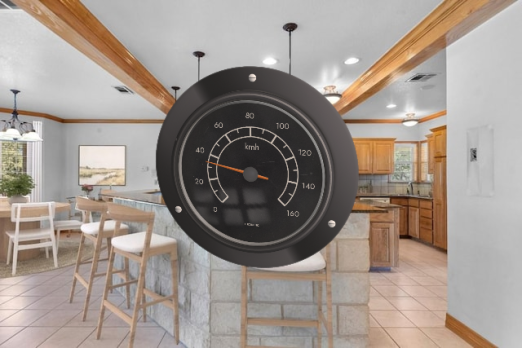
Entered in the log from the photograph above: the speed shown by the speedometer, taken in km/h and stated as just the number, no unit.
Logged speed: 35
